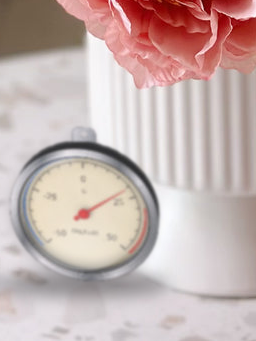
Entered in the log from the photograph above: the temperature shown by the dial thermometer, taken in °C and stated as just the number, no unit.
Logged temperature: 20
